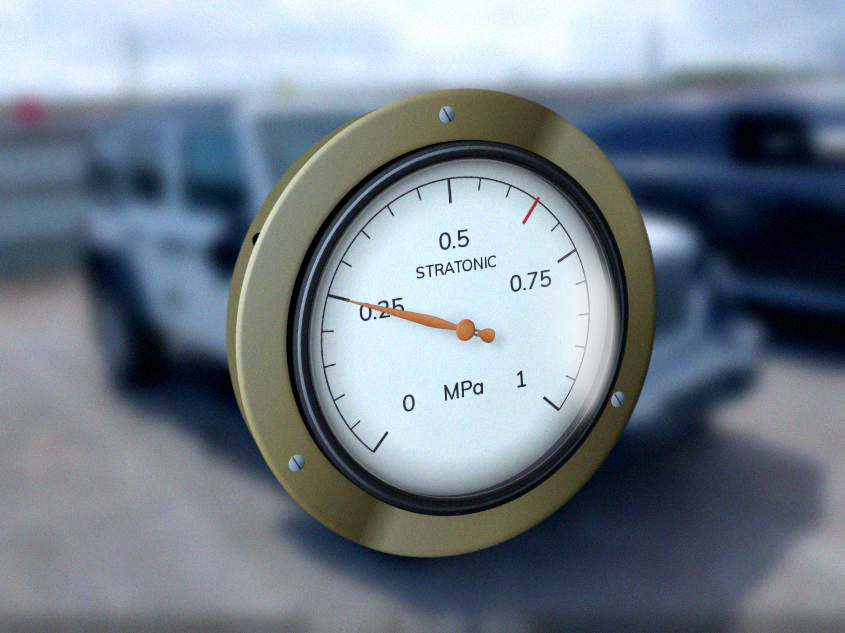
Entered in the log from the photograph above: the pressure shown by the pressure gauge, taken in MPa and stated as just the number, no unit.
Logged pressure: 0.25
